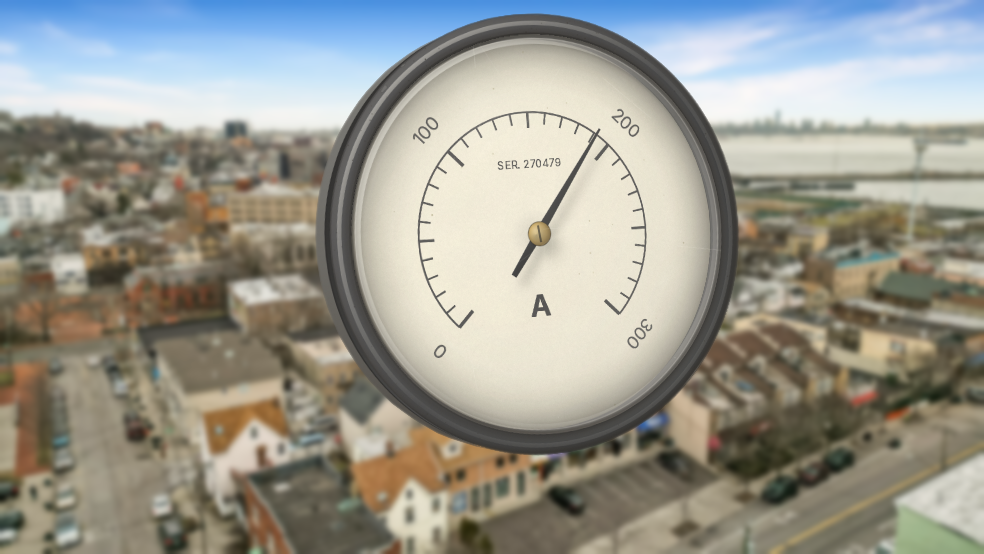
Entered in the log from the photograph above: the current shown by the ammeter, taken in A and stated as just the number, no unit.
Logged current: 190
